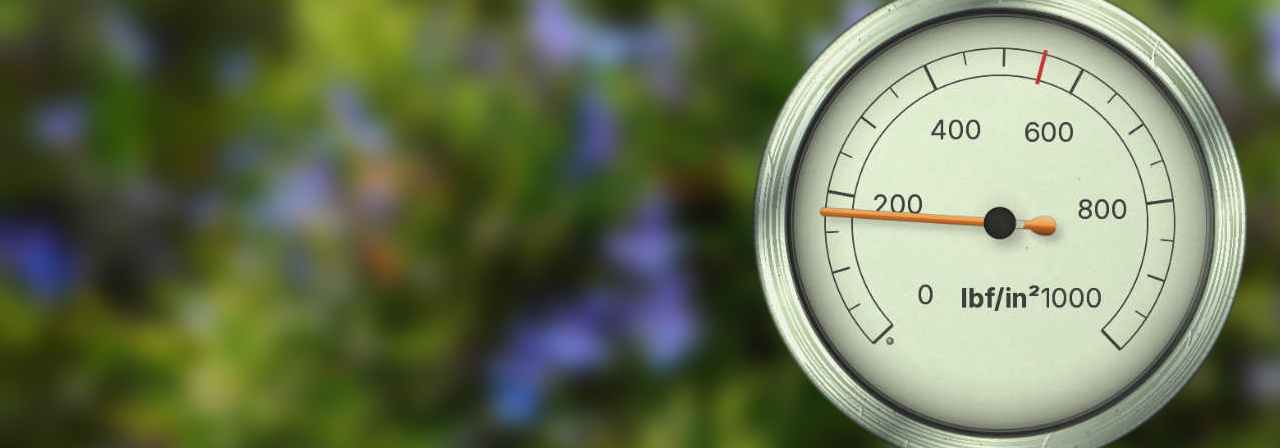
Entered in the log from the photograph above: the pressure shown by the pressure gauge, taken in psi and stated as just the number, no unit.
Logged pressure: 175
